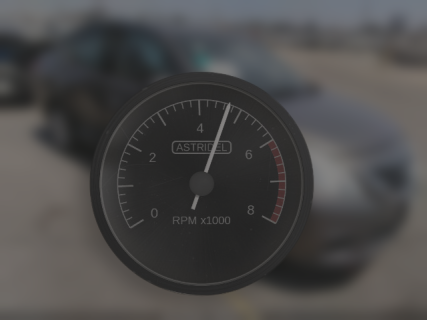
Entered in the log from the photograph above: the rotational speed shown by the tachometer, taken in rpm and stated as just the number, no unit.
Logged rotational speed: 4700
